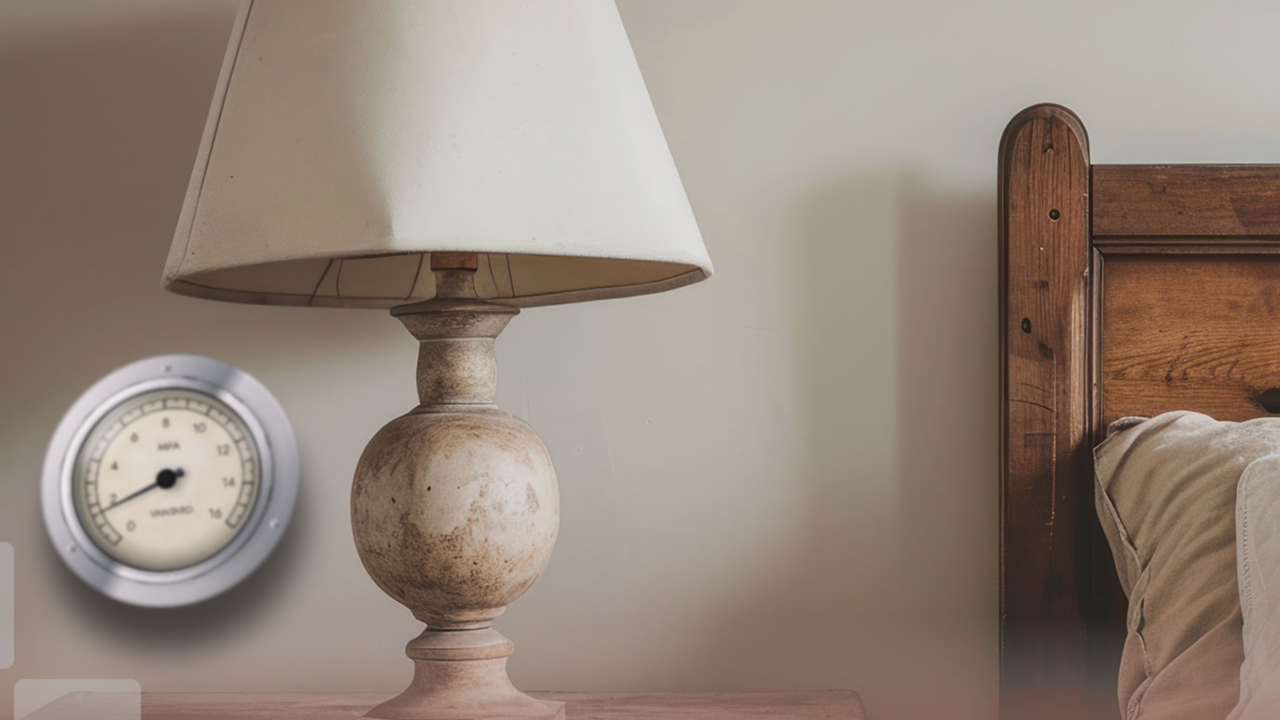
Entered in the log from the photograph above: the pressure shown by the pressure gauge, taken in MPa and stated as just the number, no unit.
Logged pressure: 1.5
